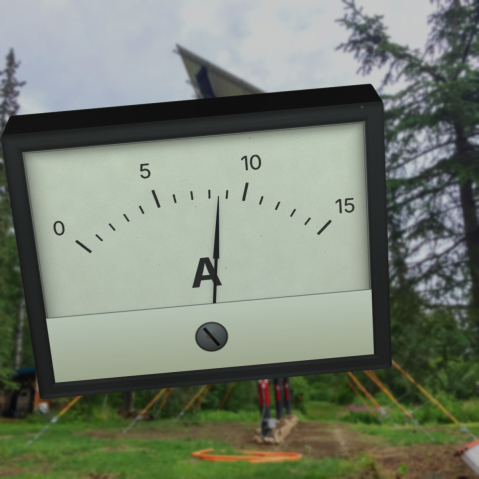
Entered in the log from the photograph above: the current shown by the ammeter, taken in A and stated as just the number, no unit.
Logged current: 8.5
